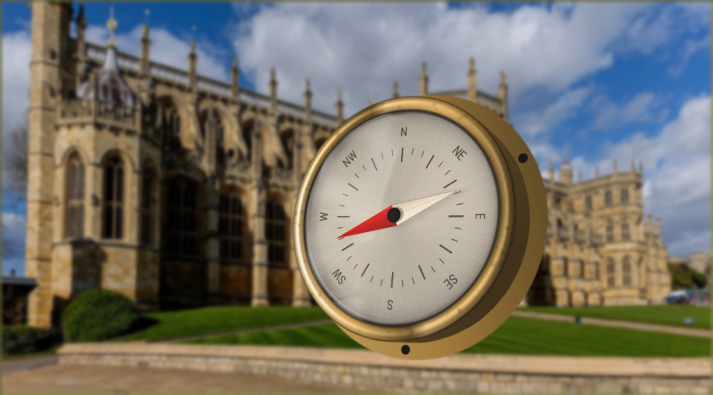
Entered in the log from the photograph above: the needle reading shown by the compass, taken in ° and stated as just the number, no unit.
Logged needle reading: 250
